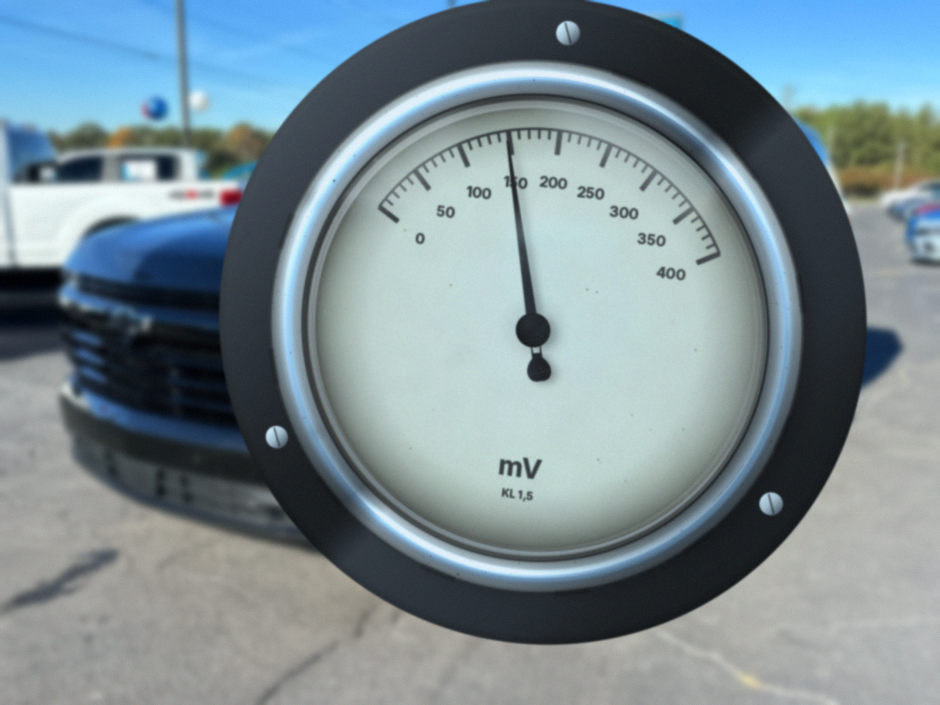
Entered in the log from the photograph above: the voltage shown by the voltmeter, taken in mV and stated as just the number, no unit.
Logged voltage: 150
